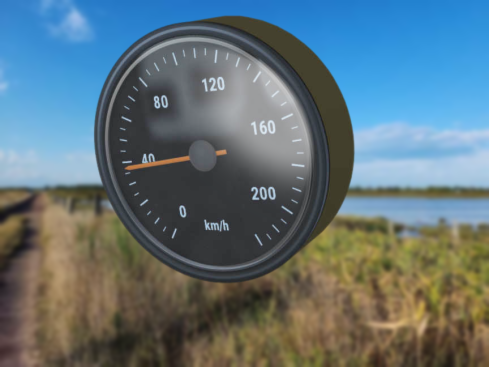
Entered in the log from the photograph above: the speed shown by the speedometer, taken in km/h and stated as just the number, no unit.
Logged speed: 37.5
